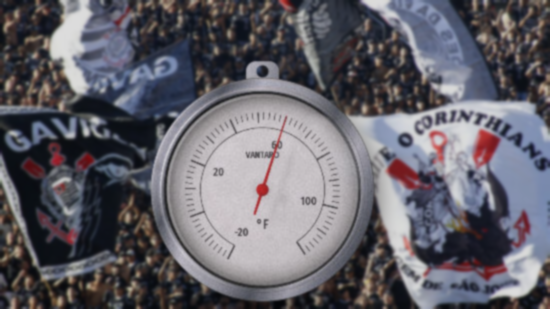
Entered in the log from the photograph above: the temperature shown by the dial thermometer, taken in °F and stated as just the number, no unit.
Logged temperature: 60
